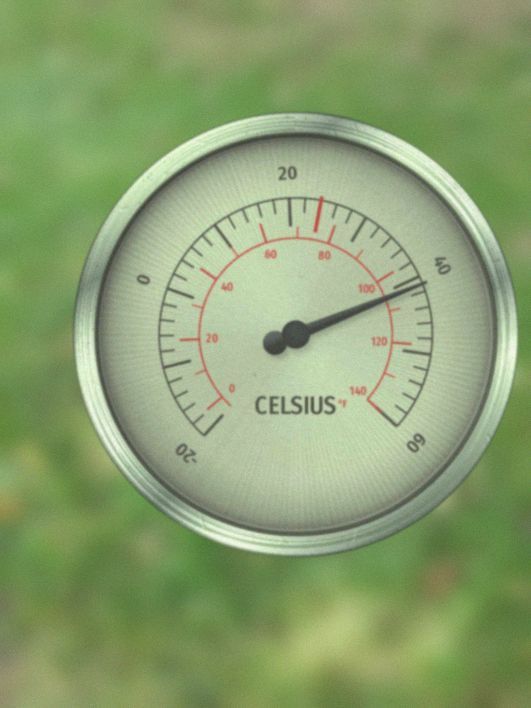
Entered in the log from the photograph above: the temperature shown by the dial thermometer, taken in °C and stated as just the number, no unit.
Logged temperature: 41
